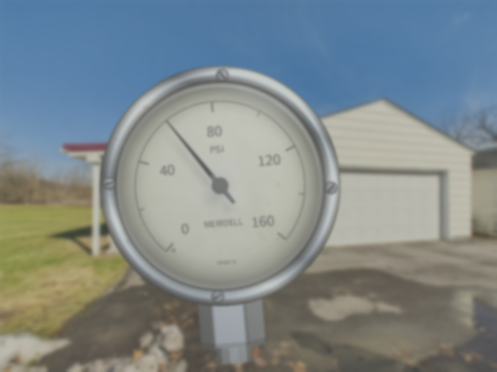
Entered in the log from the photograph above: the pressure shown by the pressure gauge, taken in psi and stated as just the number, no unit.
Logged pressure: 60
